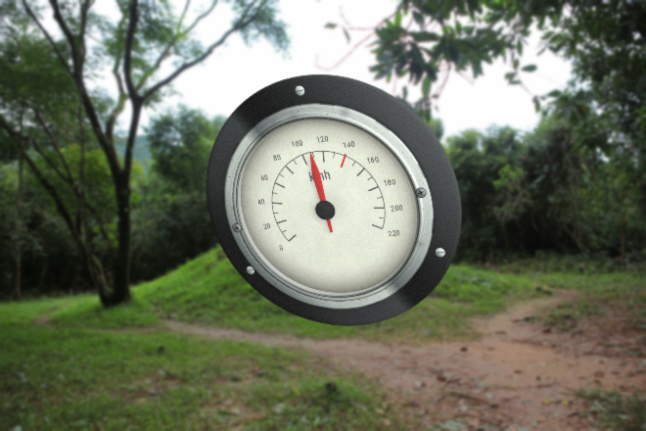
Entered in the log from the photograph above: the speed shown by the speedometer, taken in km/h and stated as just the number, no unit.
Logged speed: 110
